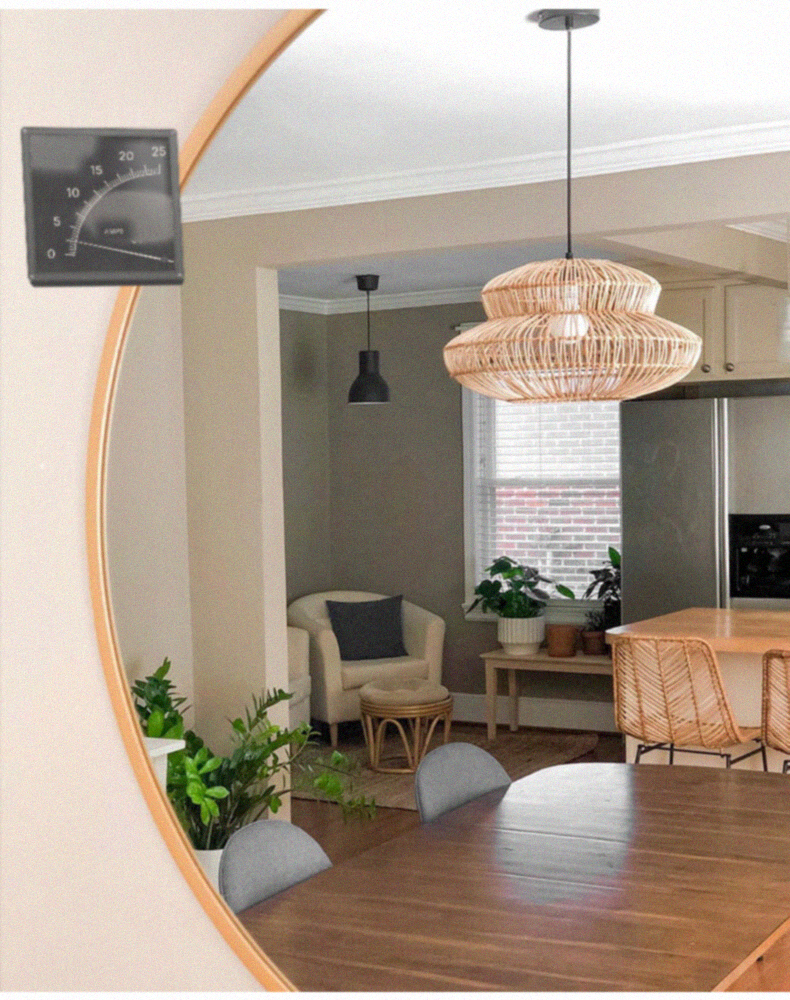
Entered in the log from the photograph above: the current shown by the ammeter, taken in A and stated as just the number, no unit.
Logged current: 2.5
